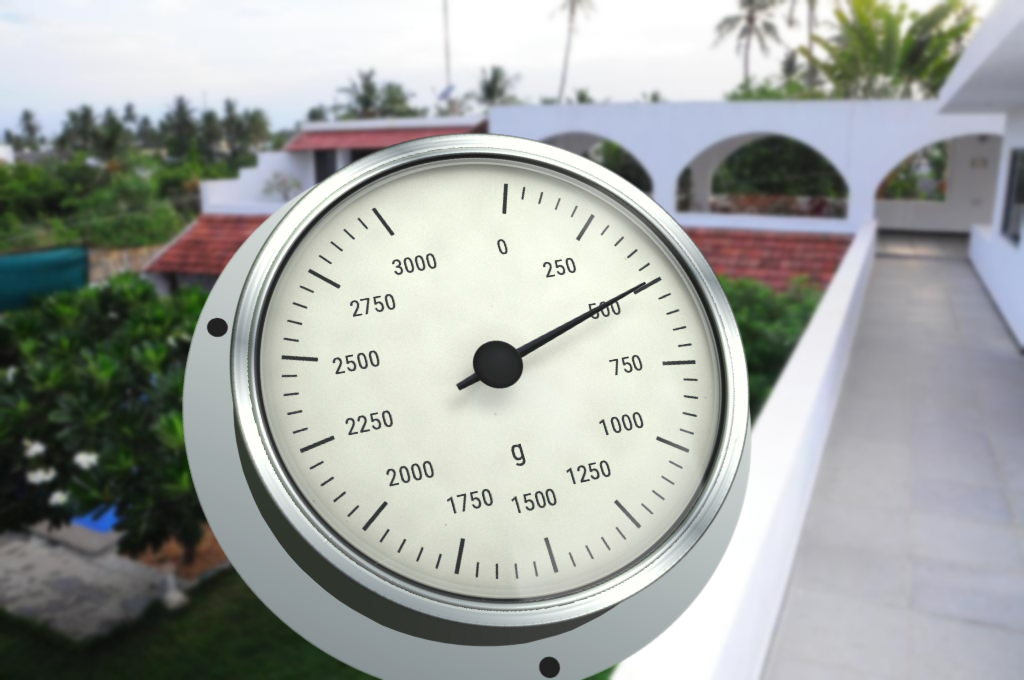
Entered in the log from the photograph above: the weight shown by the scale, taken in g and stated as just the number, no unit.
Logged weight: 500
